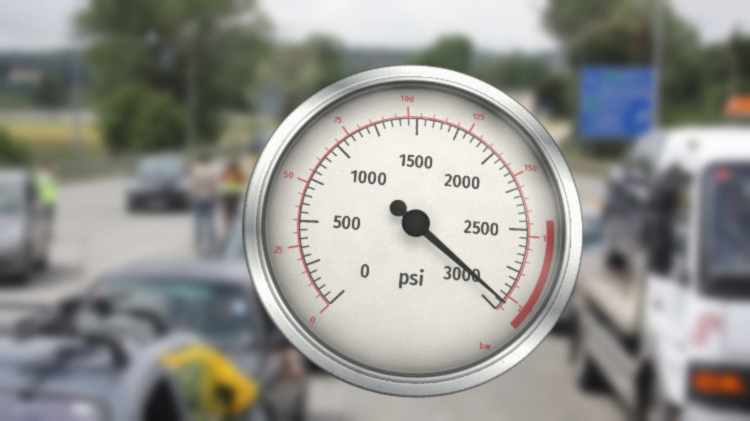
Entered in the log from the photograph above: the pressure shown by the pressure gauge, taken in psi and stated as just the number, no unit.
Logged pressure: 2950
